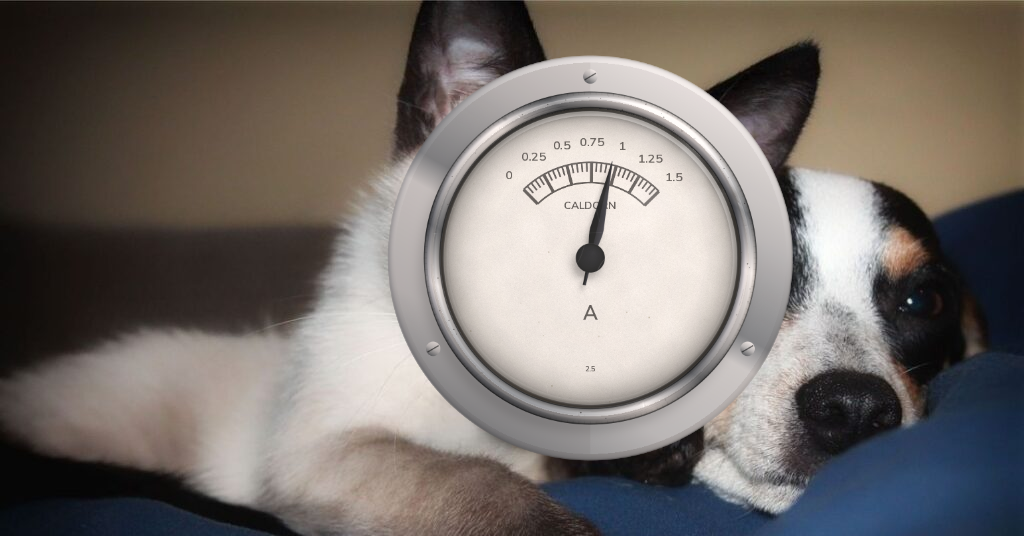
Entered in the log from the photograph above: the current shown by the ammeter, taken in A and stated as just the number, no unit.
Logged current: 0.95
